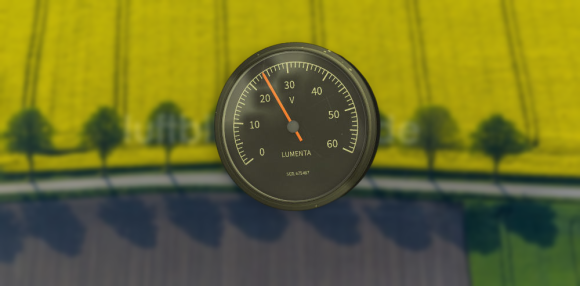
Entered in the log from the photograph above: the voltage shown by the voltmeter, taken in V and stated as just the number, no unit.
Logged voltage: 24
